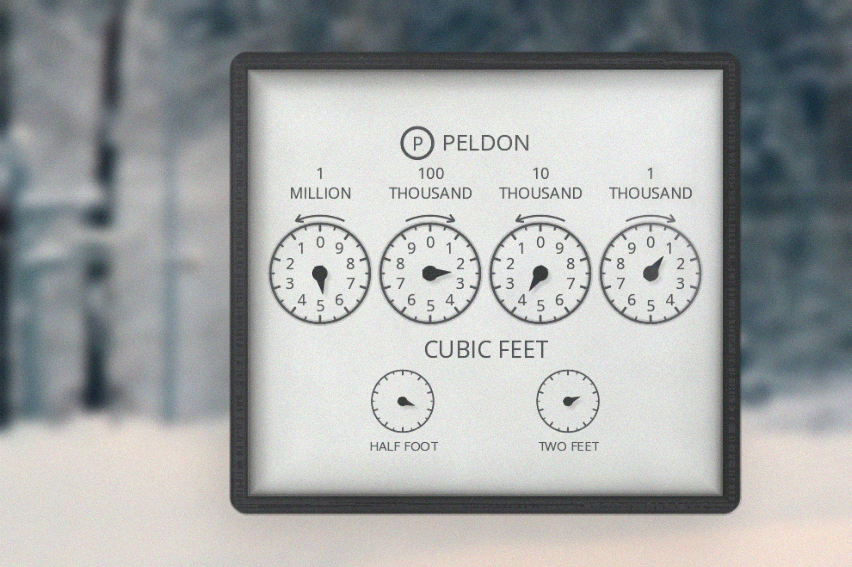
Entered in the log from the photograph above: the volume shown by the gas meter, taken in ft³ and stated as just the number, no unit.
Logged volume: 524100
